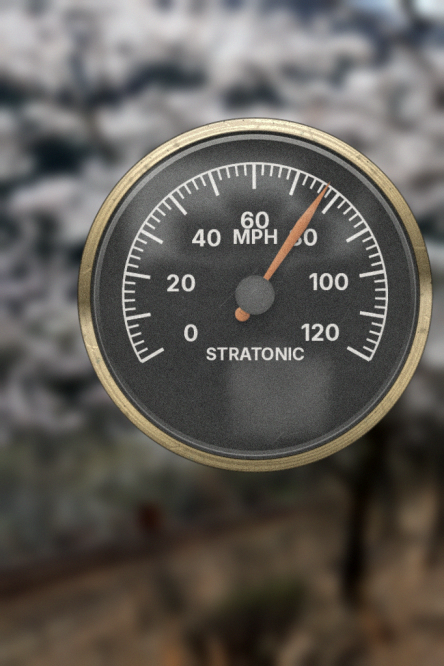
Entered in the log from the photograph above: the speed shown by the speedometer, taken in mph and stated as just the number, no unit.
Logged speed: 77
